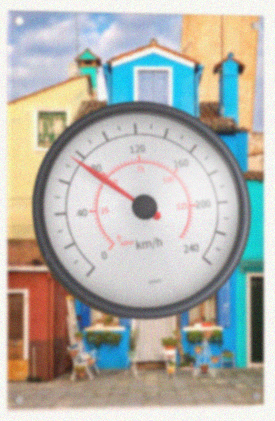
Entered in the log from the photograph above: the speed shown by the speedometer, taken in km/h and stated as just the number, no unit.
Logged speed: 75
